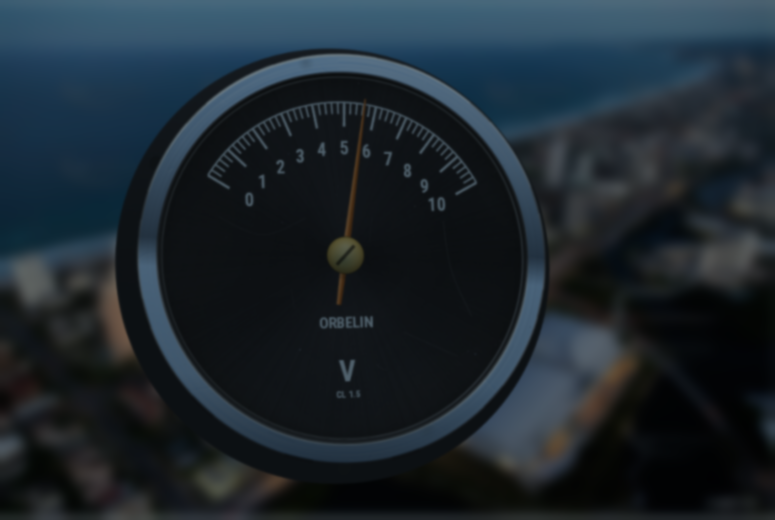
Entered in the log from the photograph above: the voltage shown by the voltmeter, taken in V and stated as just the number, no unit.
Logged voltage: 5.6
